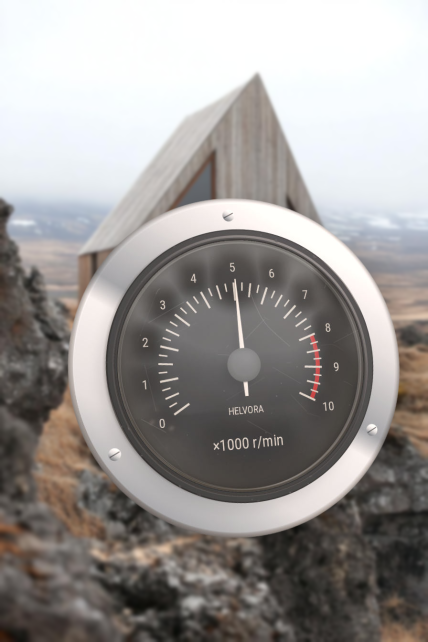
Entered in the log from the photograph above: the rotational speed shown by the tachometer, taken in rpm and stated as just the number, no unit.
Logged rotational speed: 5000
